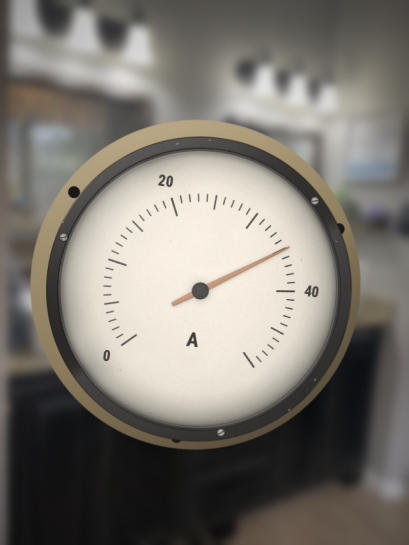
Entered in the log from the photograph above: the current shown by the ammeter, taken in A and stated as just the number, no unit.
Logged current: 35
